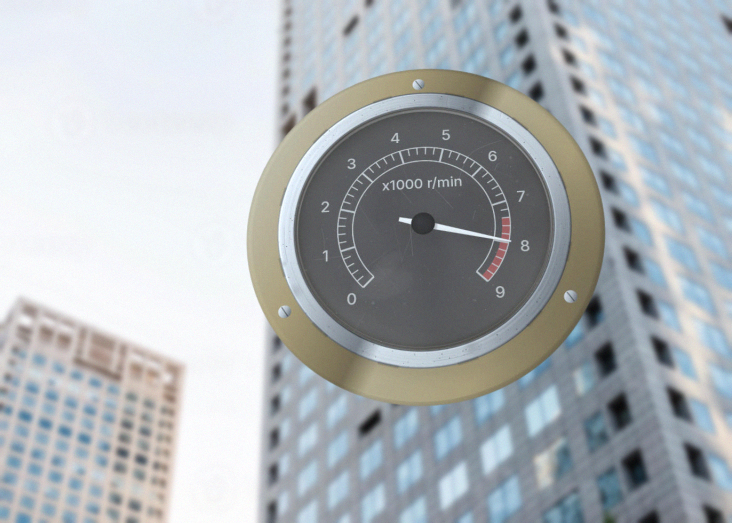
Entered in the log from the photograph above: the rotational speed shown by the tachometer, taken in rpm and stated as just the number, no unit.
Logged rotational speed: 8000
